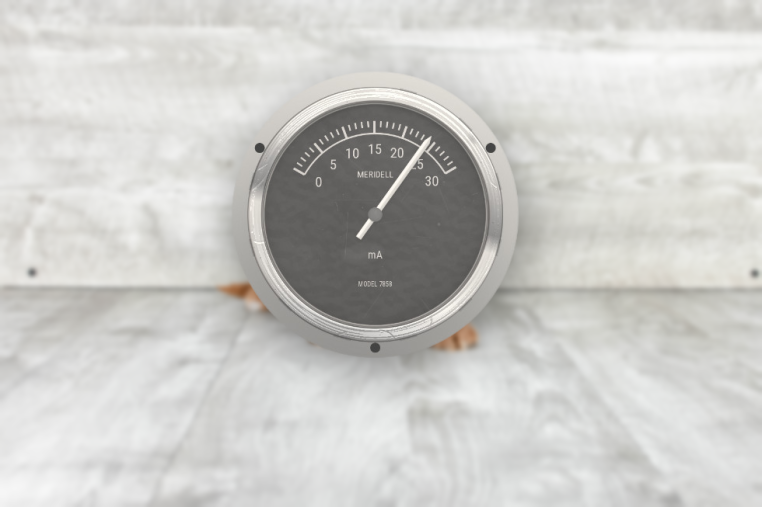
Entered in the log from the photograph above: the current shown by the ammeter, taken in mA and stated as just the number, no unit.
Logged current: 24
